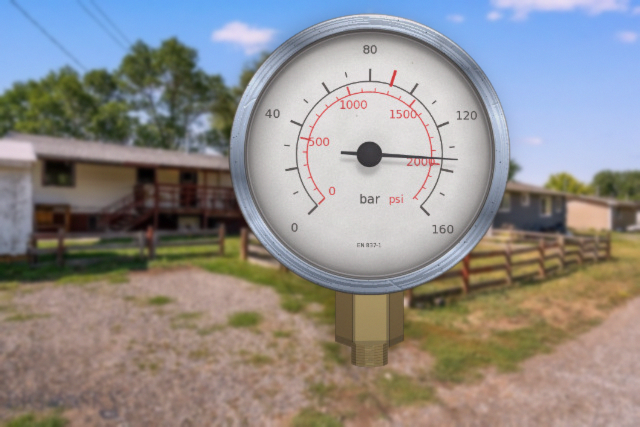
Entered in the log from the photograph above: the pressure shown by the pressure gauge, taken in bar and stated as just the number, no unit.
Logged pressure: 135
